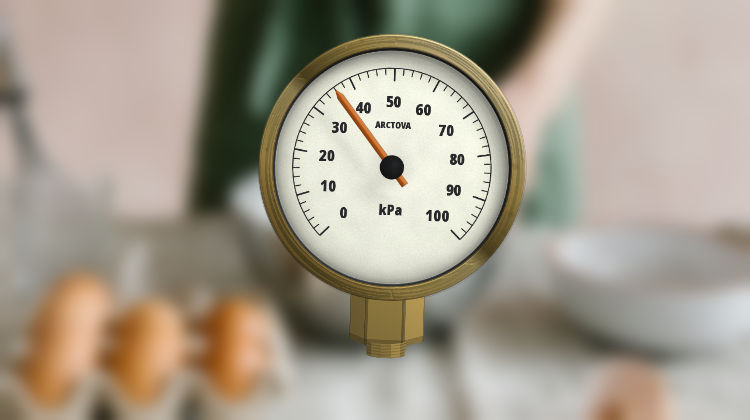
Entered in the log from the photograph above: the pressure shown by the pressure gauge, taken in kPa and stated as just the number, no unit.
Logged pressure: 36
